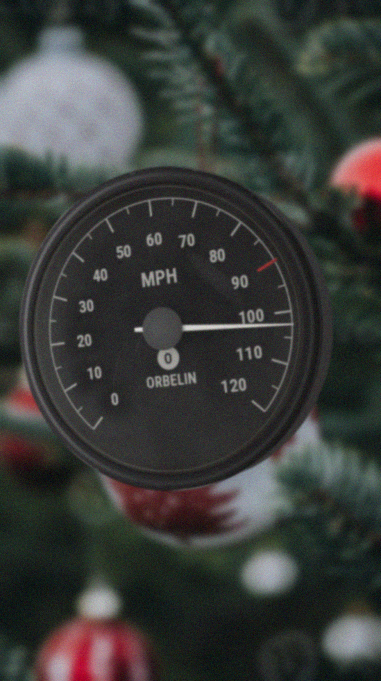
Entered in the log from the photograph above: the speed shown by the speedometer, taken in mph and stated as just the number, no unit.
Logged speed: 102.5
